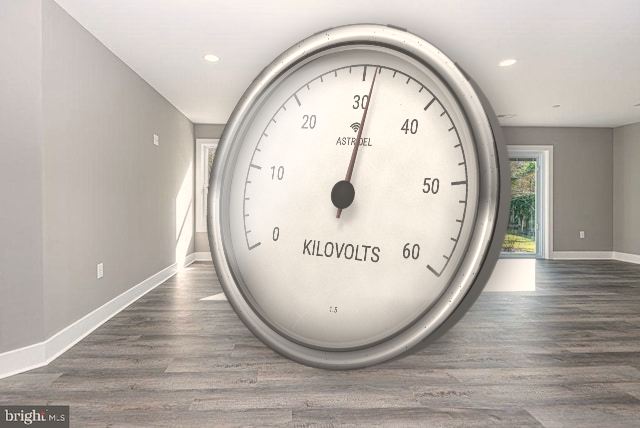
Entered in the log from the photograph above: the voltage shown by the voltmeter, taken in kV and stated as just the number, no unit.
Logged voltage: 32
